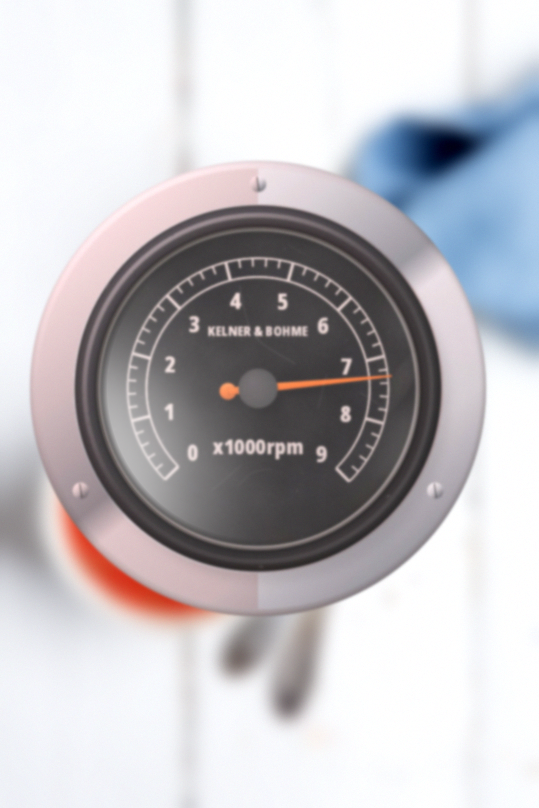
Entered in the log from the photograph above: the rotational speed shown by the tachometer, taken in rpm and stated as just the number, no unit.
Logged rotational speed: 7300
